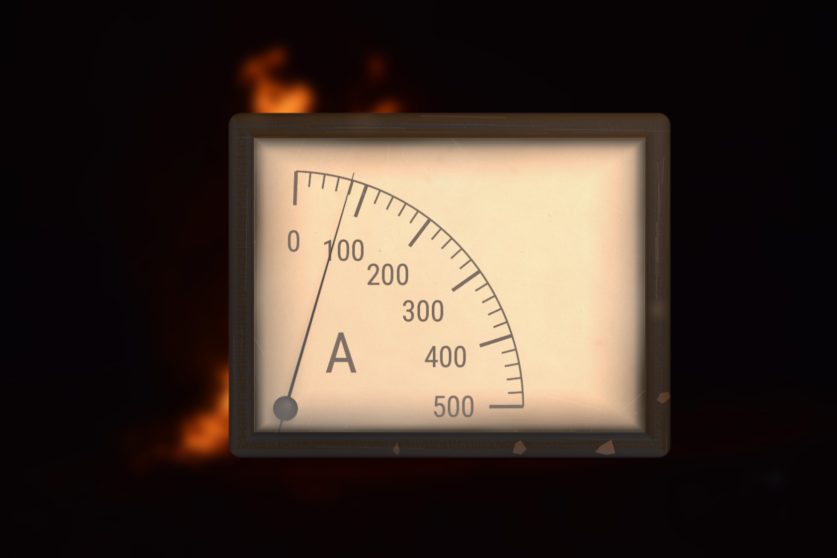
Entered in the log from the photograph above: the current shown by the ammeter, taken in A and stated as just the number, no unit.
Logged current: 80
